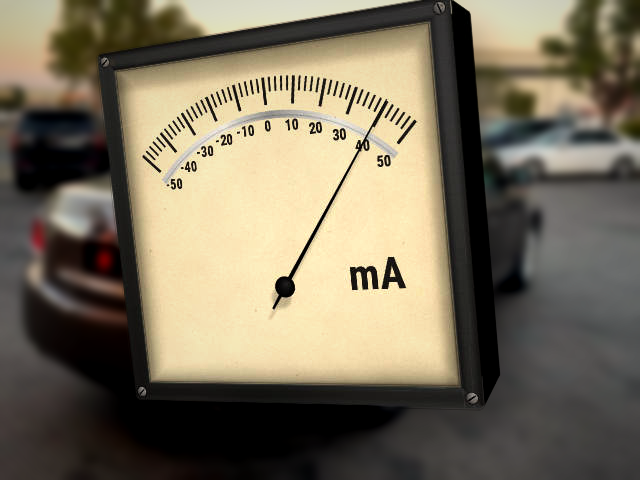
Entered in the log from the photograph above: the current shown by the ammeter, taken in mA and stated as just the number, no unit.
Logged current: 40
